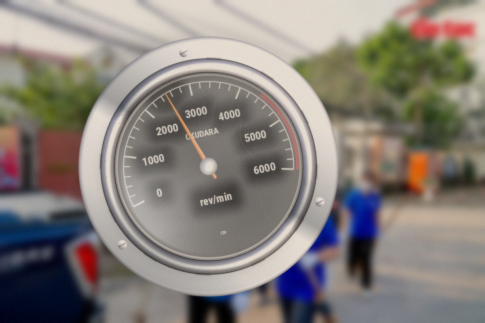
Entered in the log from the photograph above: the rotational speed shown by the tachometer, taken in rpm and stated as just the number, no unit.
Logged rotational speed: 2500
